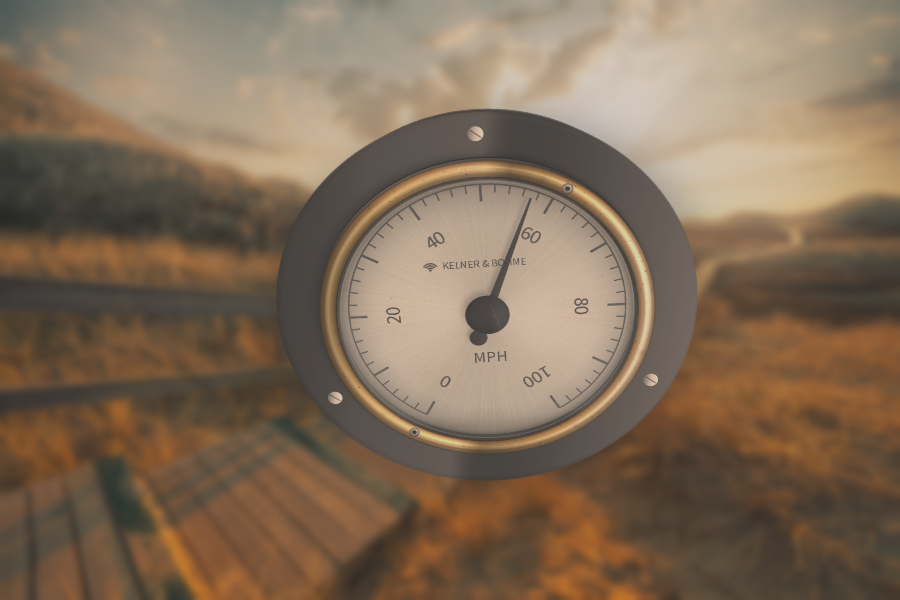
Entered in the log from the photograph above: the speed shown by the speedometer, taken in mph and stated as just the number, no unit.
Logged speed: 57
